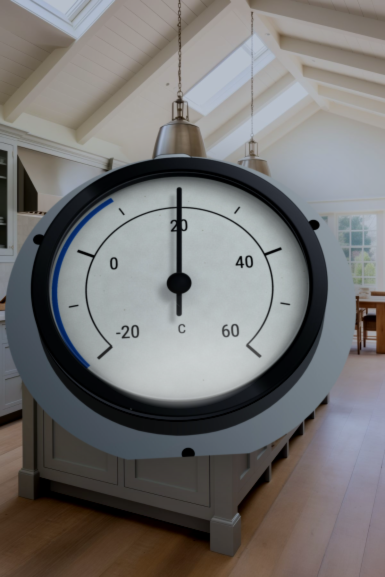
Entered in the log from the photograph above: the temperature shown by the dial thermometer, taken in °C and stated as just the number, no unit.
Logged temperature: 20
